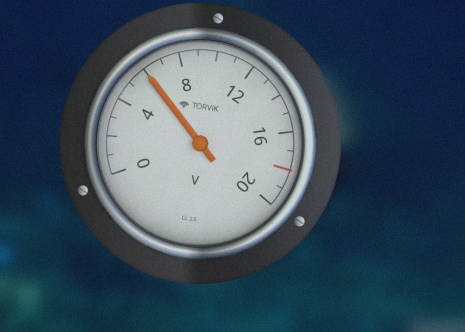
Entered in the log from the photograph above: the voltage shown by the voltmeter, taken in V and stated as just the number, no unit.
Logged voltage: 6
